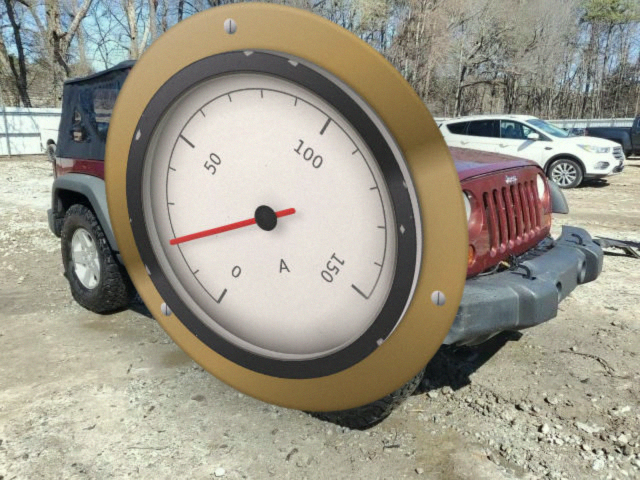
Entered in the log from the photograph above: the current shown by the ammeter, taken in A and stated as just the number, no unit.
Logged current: 20
